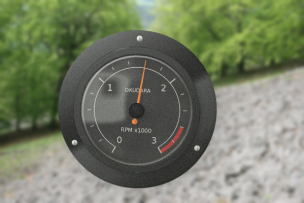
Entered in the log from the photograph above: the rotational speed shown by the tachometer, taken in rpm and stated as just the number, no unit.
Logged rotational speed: 1600
